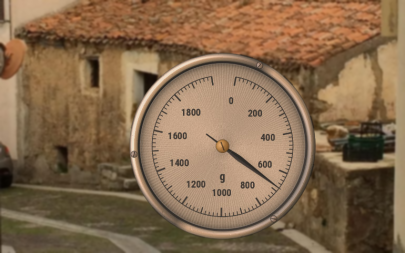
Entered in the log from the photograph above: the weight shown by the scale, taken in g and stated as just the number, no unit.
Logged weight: 680
